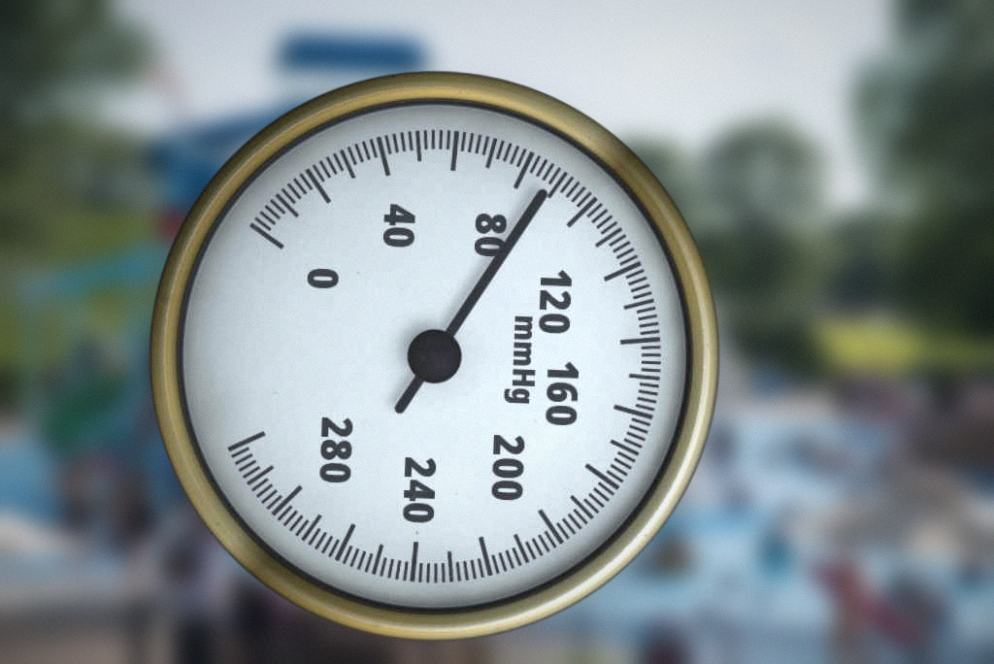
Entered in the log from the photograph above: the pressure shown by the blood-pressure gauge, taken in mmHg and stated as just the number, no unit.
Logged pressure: 88
